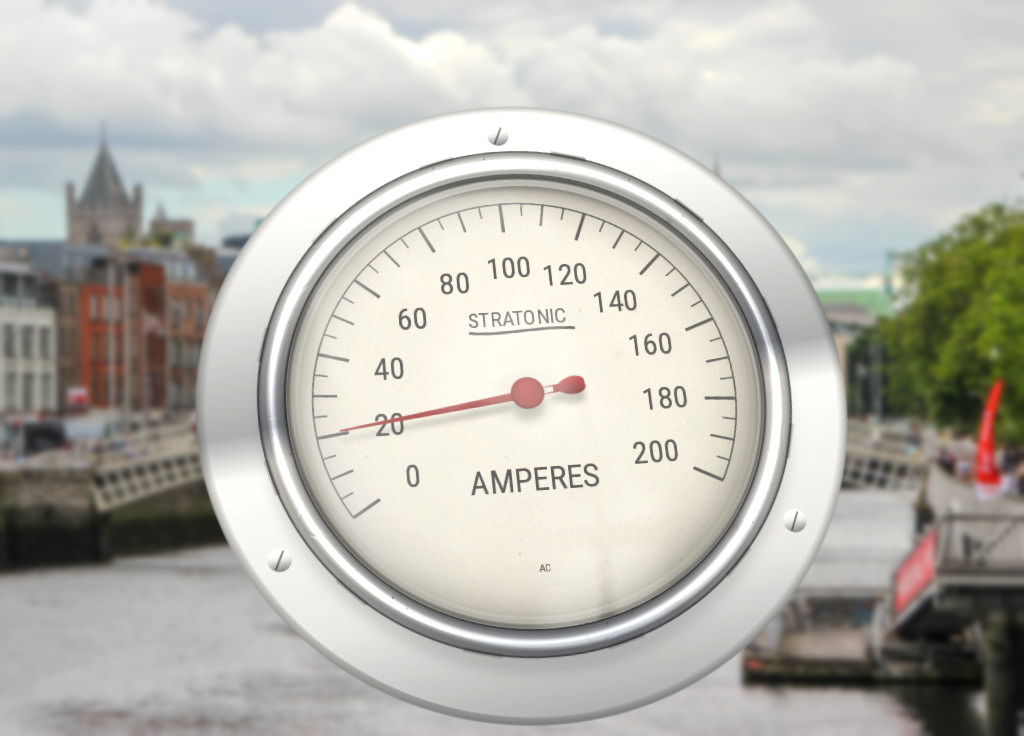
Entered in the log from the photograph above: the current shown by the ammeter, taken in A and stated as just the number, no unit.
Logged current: 20
